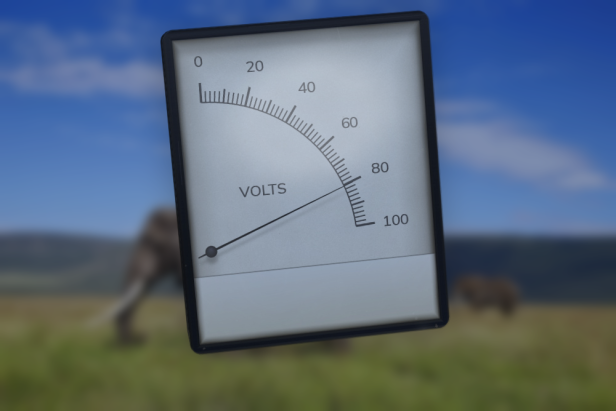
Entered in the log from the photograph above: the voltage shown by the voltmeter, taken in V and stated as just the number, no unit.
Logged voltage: 80
